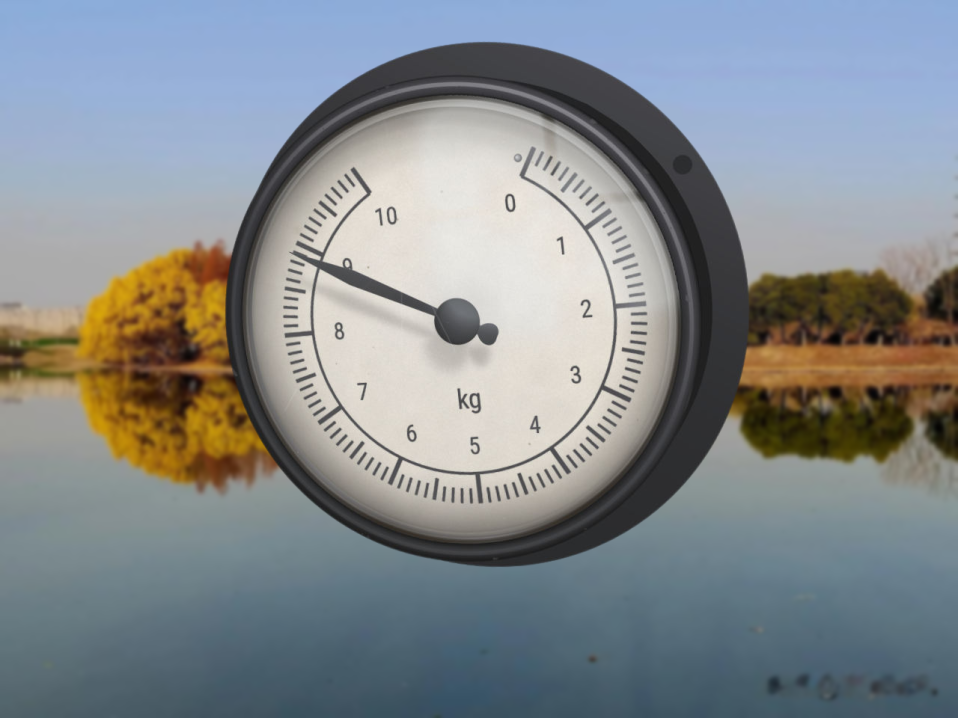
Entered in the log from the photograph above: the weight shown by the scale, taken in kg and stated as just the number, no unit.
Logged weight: 8.9
